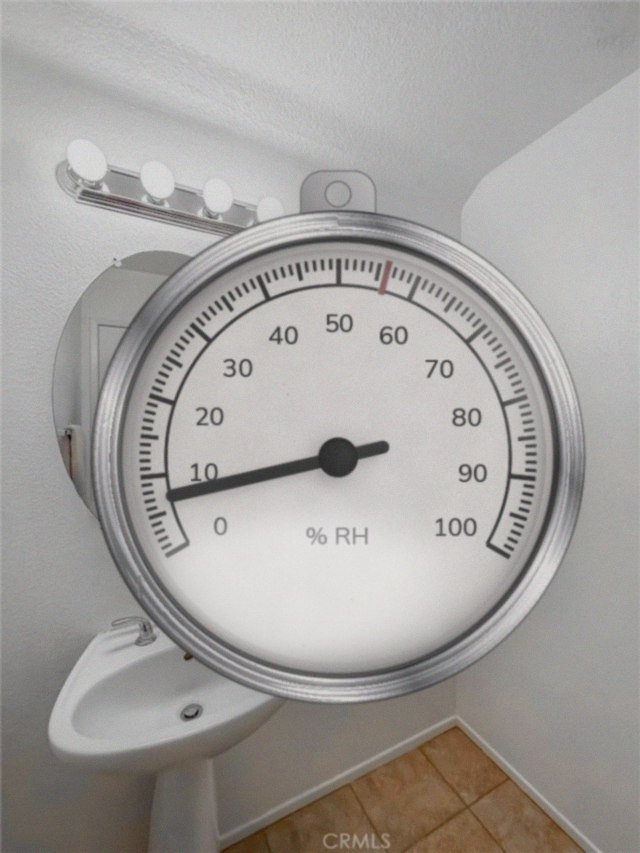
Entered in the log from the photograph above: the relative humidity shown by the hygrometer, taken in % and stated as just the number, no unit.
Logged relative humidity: 7
